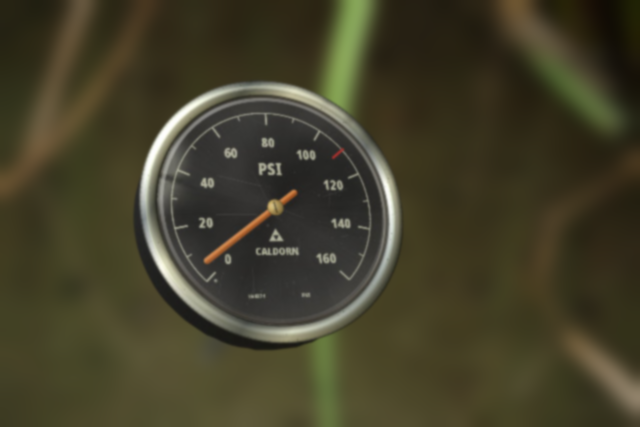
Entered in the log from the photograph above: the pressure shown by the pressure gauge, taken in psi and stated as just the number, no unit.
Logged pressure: 5
